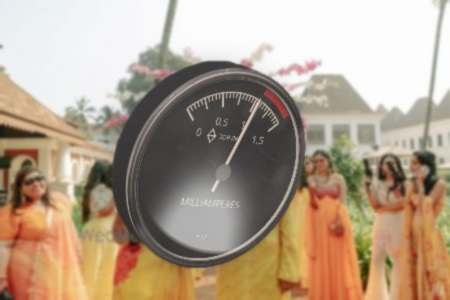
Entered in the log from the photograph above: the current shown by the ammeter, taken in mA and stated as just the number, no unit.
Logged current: 1
